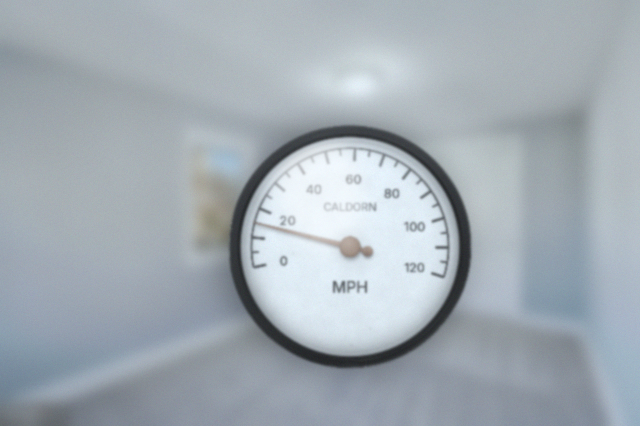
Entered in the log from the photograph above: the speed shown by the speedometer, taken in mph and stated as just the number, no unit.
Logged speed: 15
